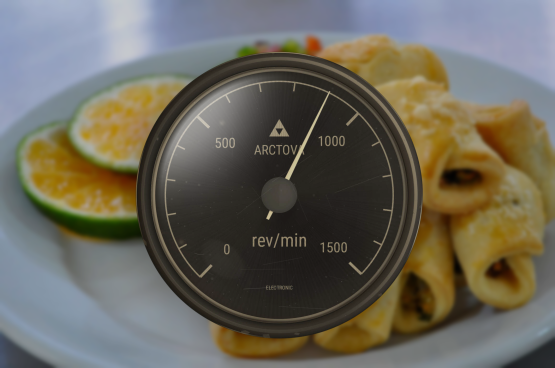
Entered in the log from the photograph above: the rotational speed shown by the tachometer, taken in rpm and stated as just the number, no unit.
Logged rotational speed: 900
